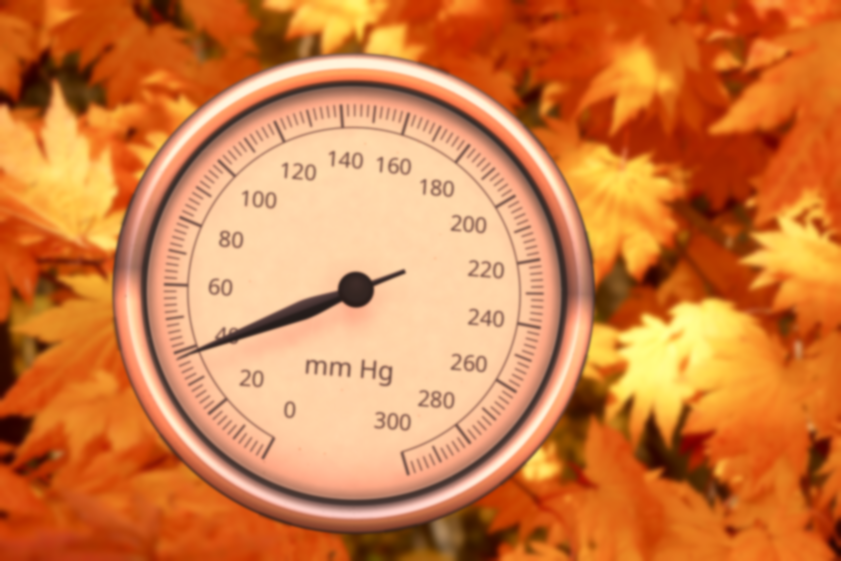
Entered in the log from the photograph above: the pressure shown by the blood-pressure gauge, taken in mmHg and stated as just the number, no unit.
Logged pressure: 38
